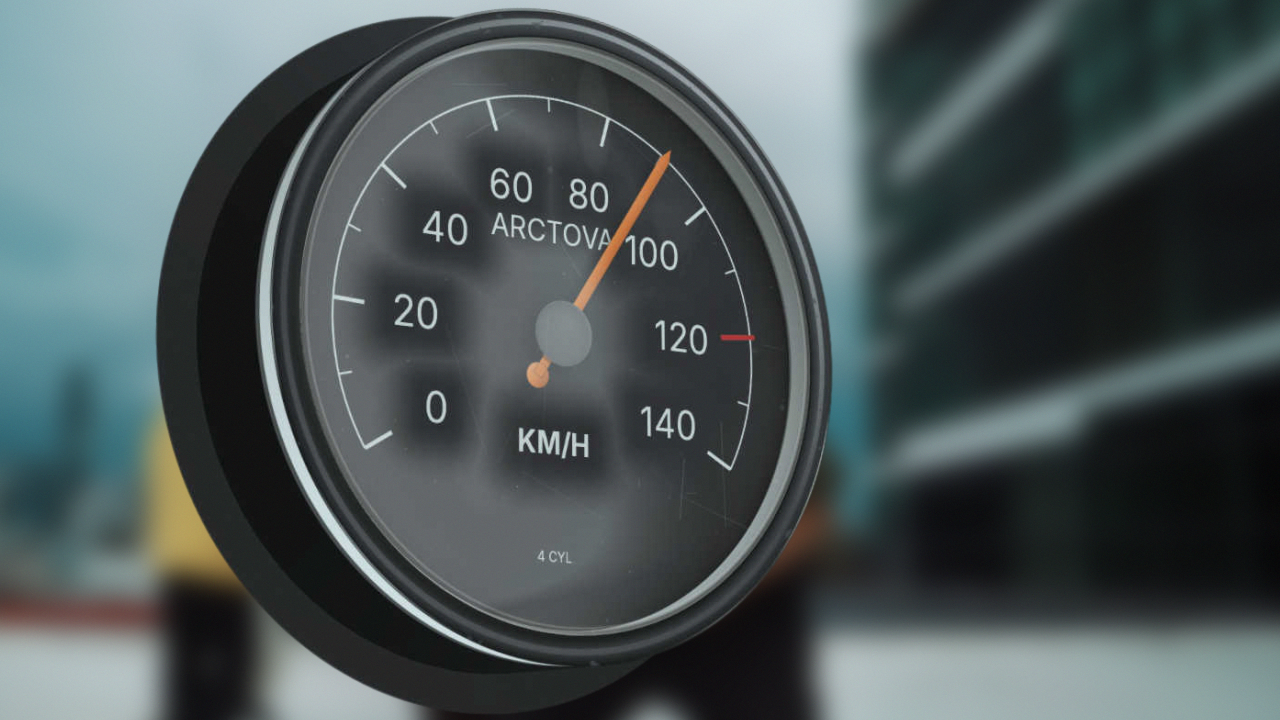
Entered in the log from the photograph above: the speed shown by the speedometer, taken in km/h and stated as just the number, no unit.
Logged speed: 90
